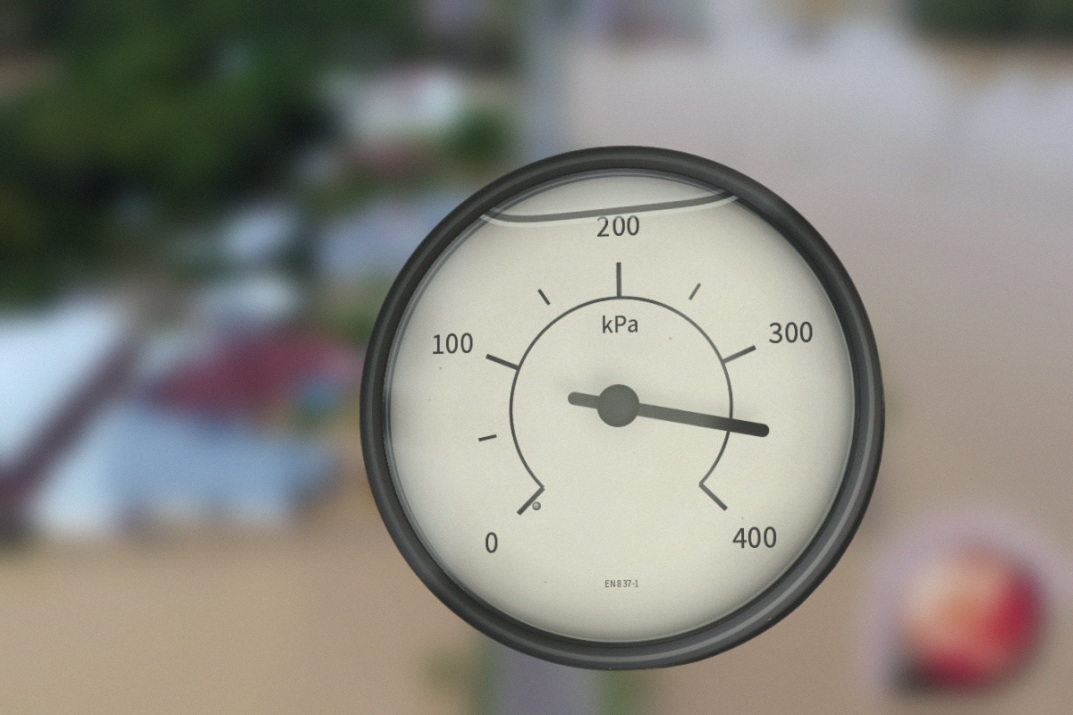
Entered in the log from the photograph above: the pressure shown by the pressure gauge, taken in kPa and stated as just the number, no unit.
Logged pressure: 350
